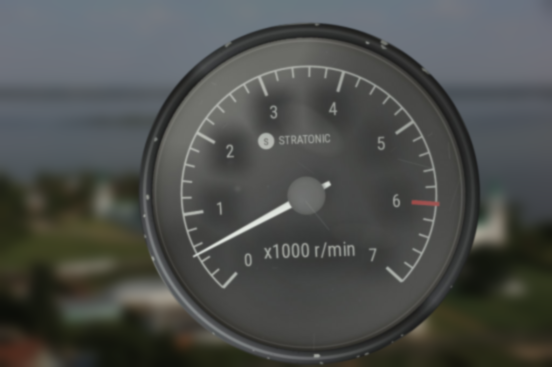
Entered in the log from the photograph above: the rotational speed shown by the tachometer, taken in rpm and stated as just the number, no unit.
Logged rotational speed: 500
